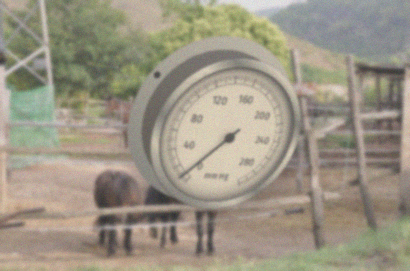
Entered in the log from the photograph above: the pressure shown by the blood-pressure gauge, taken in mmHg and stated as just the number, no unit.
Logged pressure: 10
